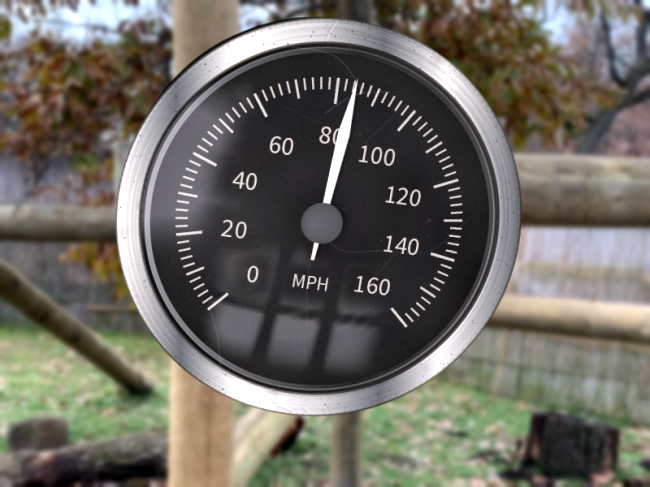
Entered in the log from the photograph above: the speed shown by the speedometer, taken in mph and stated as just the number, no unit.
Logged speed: 84
